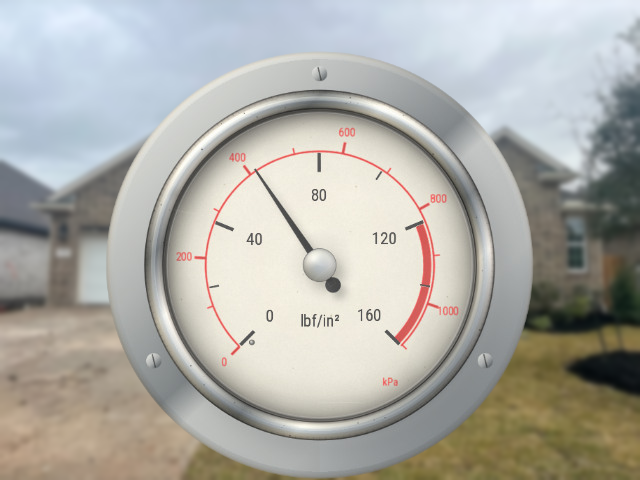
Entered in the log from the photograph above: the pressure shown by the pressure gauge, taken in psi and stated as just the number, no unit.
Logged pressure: 60
